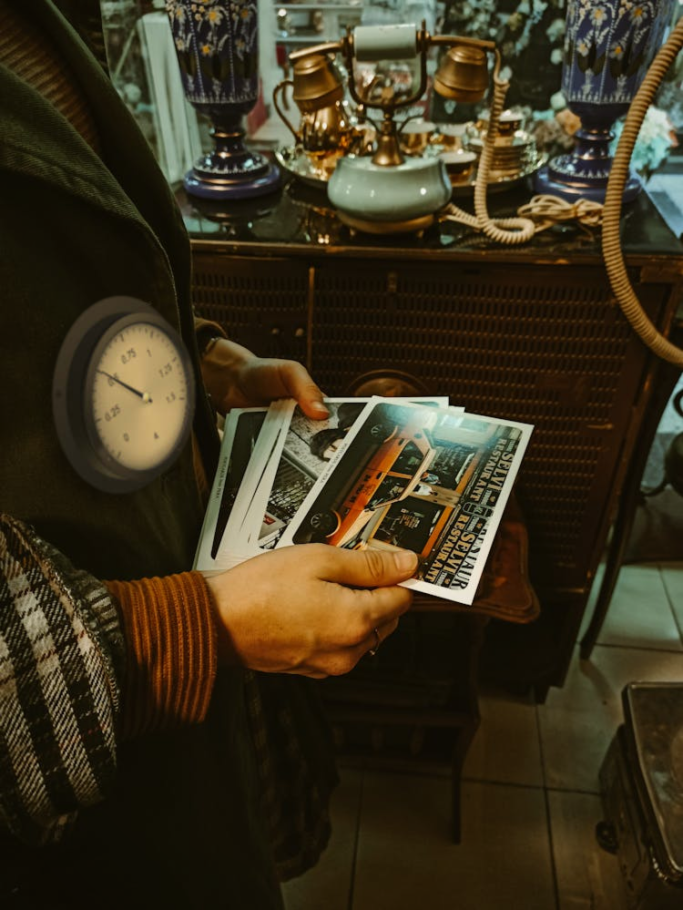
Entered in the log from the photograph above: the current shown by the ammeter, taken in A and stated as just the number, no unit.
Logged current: 0.5
